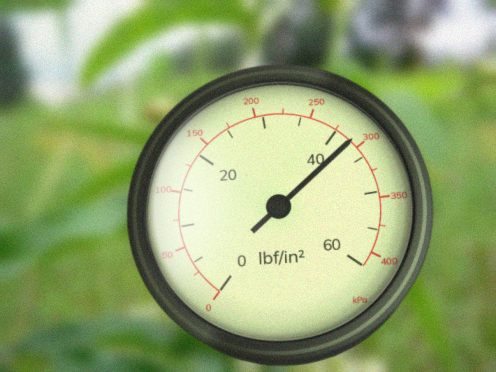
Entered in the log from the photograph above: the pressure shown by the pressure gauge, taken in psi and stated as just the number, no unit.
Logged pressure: 42.5
